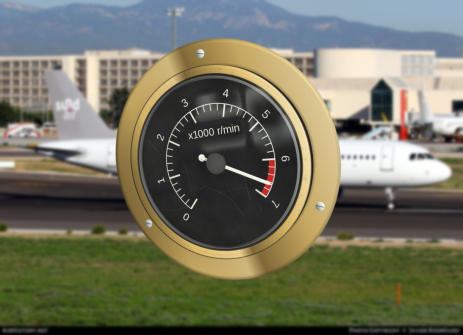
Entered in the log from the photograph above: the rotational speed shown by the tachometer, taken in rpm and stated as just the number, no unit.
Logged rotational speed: 6600
